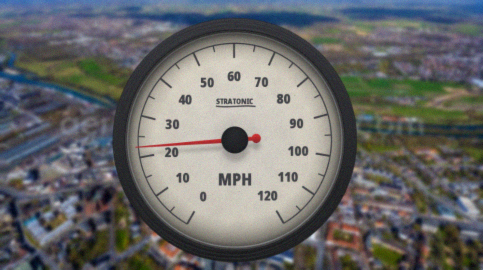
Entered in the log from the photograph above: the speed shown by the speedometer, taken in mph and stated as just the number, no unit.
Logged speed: 22.5
